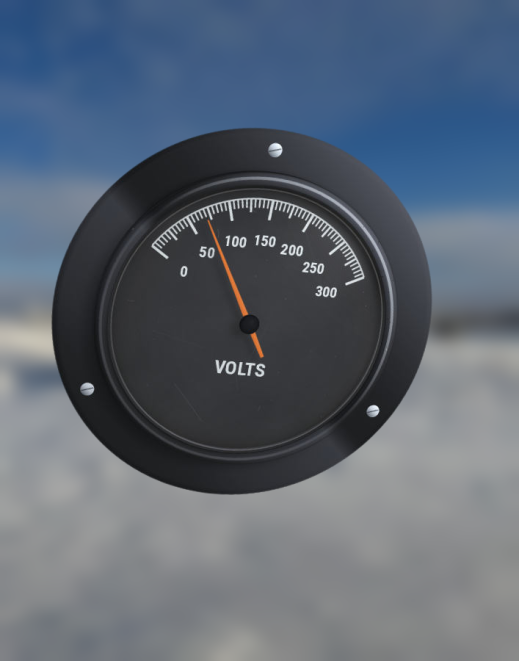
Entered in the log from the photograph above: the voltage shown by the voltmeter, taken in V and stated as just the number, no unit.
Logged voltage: 70
